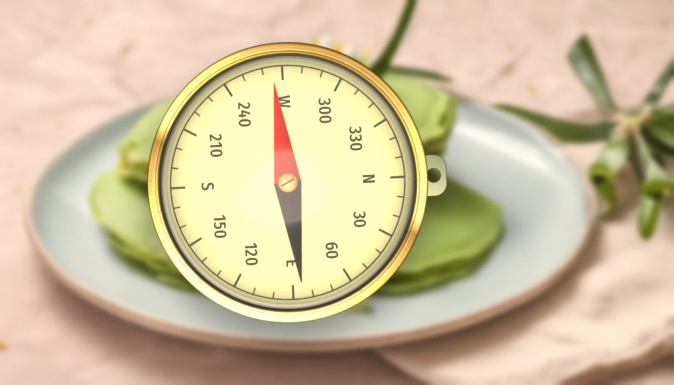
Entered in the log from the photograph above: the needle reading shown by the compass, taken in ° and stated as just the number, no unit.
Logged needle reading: 265
